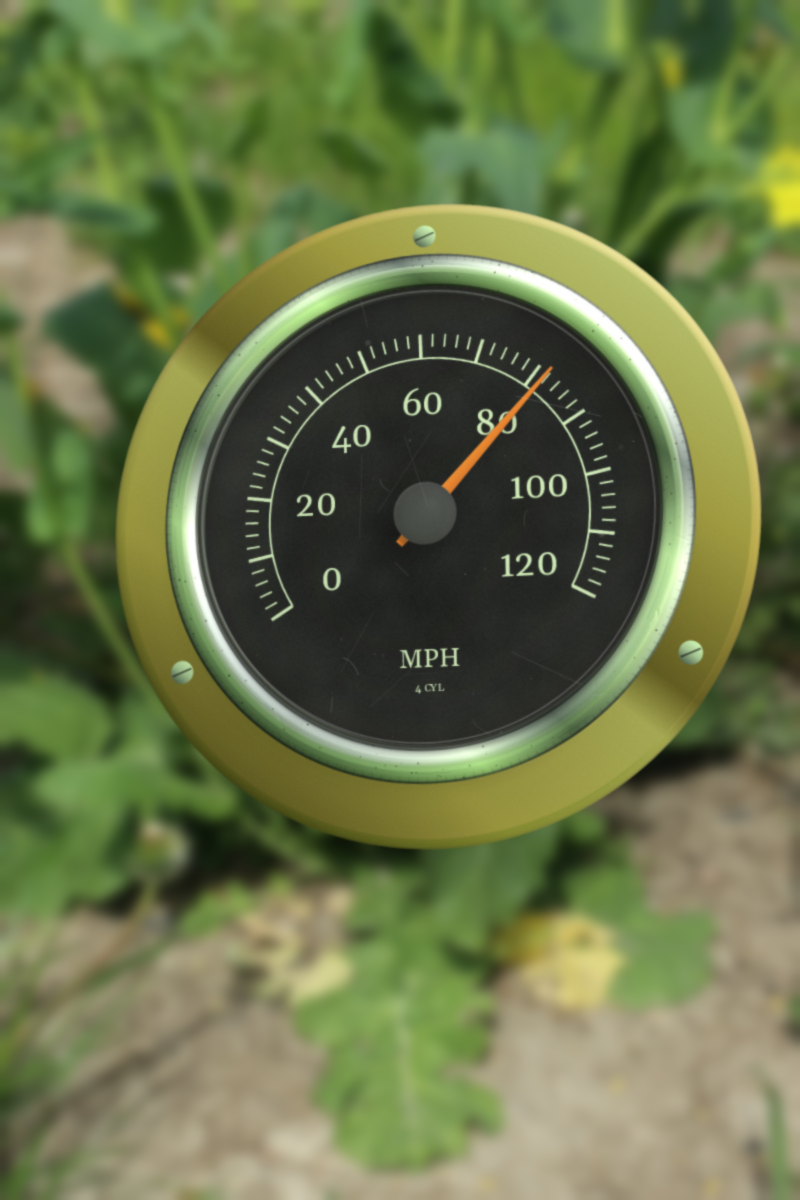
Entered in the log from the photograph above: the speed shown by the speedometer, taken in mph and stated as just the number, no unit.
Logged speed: 82
